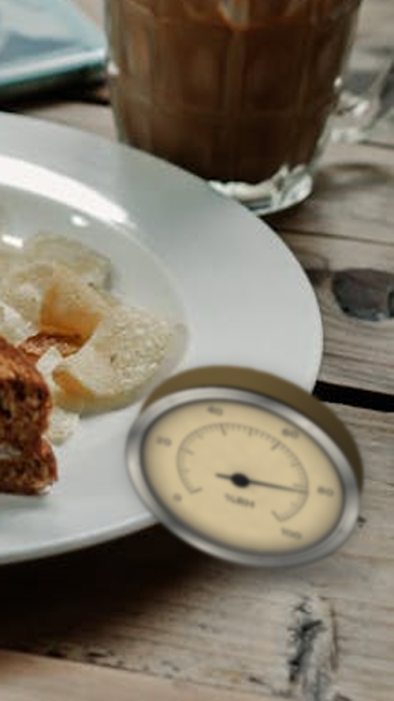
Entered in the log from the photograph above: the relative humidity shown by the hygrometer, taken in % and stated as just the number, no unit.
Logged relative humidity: 80
